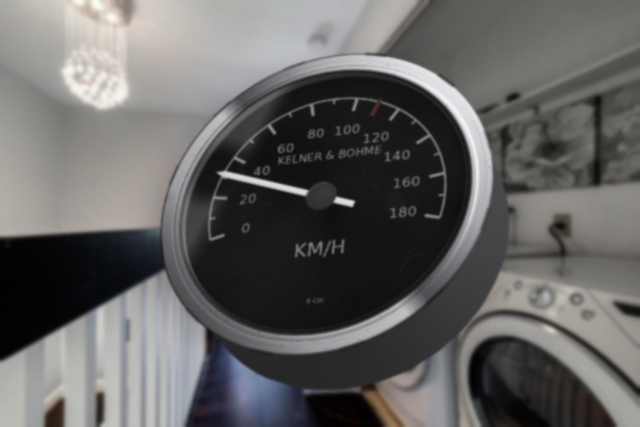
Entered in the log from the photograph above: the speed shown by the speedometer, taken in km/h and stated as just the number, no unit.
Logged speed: 30
